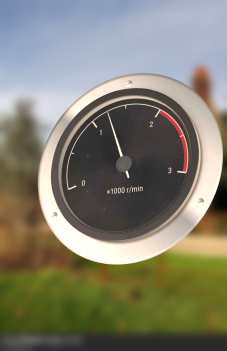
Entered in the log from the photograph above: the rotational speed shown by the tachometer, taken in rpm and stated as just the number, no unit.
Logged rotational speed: 1250
